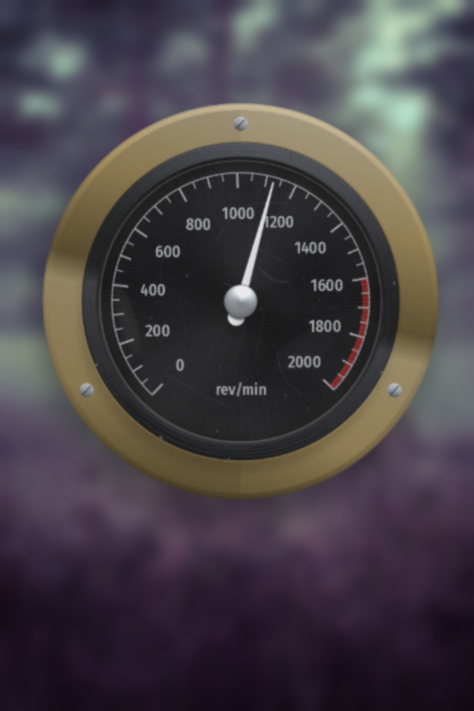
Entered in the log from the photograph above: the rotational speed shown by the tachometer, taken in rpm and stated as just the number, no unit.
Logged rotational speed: 1125
